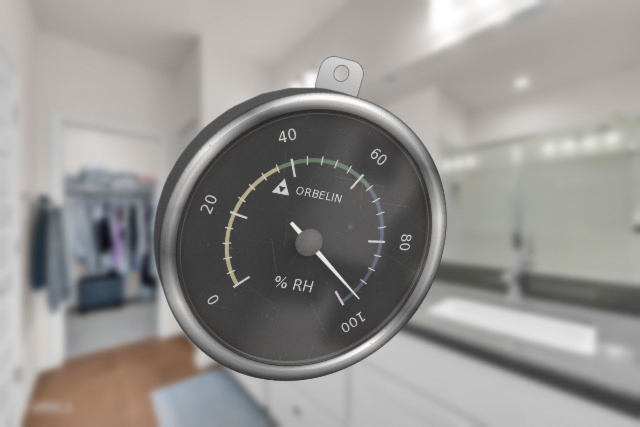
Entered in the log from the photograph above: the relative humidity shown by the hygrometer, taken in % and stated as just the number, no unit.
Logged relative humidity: 96
